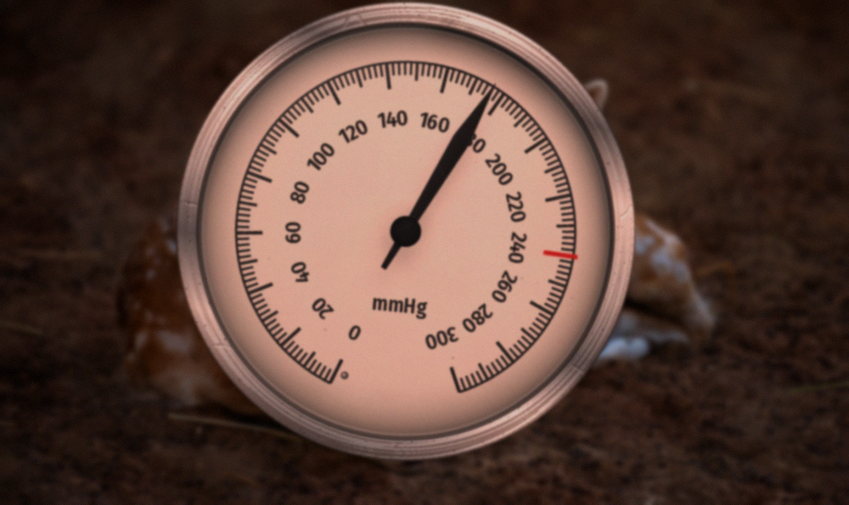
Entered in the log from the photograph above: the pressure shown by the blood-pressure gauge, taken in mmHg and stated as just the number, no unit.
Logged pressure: 176
